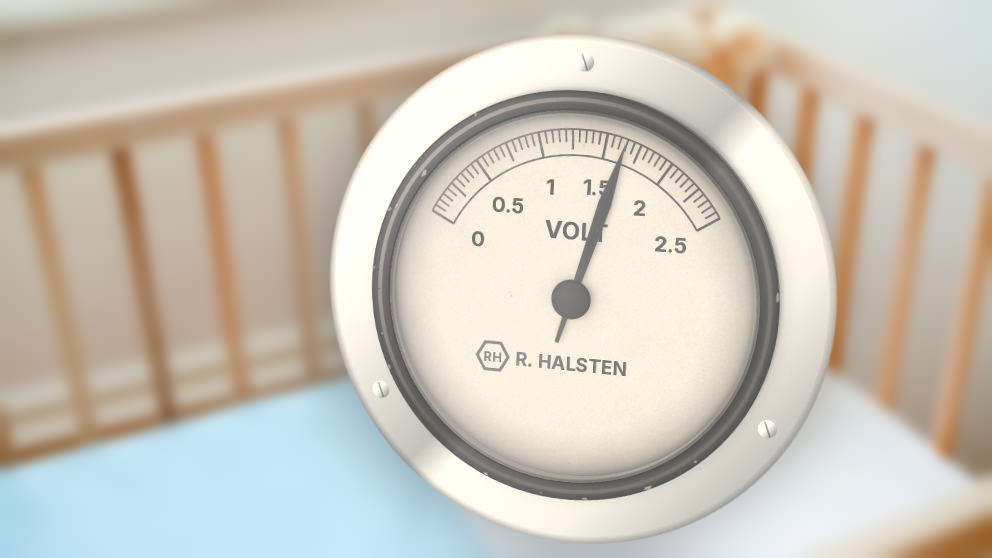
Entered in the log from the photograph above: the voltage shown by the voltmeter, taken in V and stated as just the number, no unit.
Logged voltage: 1.65
